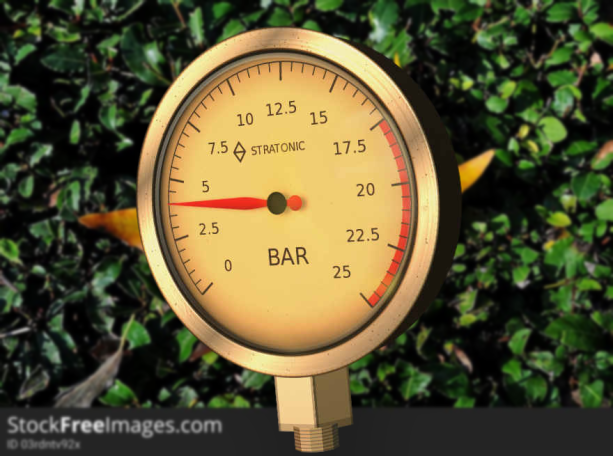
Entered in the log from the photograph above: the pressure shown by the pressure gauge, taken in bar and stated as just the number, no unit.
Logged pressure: 4
